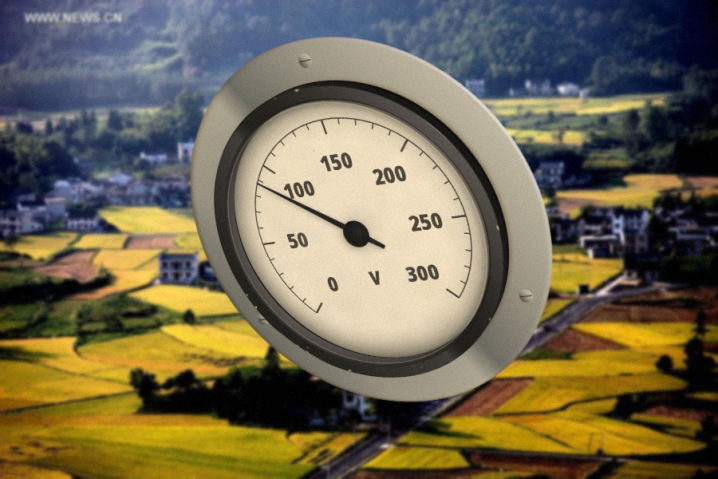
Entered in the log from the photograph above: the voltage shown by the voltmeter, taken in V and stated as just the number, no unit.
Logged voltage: 90
